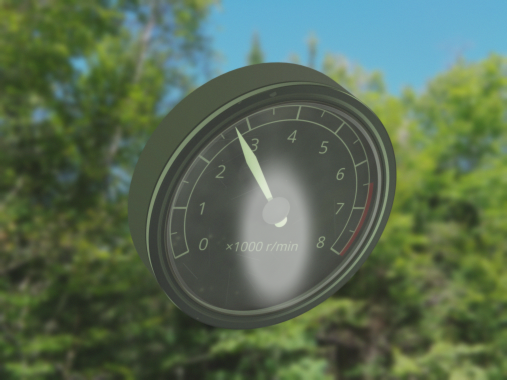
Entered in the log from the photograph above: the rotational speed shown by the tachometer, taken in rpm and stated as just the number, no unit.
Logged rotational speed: 2750
